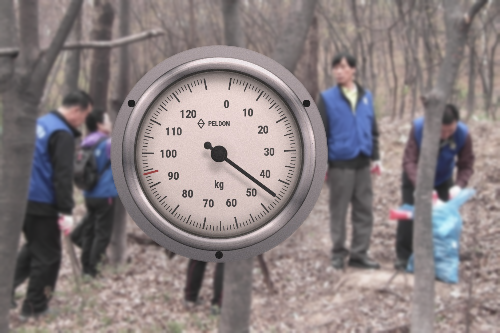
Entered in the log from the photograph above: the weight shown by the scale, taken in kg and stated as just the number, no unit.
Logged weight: 45
